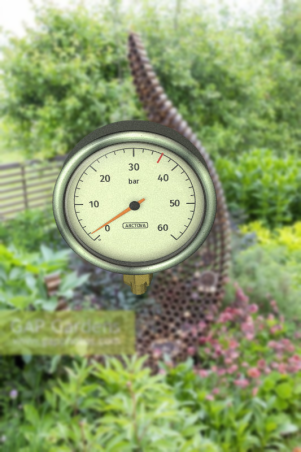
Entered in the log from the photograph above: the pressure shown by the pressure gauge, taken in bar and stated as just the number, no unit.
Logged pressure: 2
